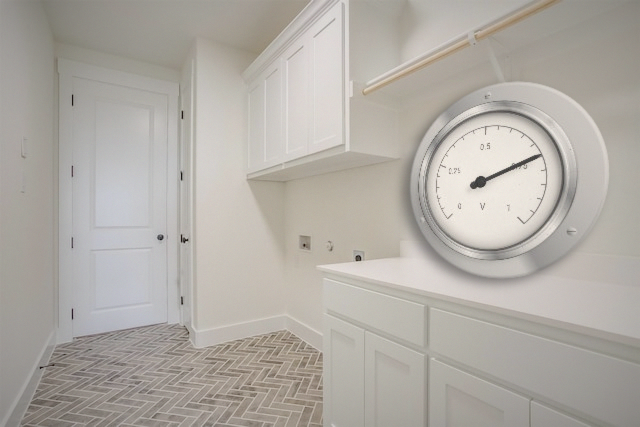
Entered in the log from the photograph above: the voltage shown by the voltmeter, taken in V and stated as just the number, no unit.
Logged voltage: 0.75
